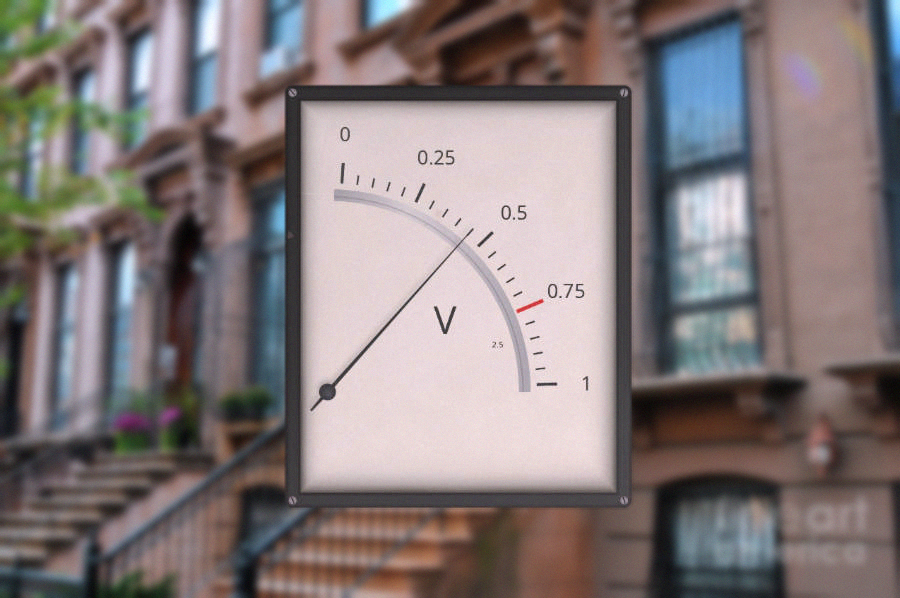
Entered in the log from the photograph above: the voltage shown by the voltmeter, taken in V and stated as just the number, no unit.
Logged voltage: 0.45
